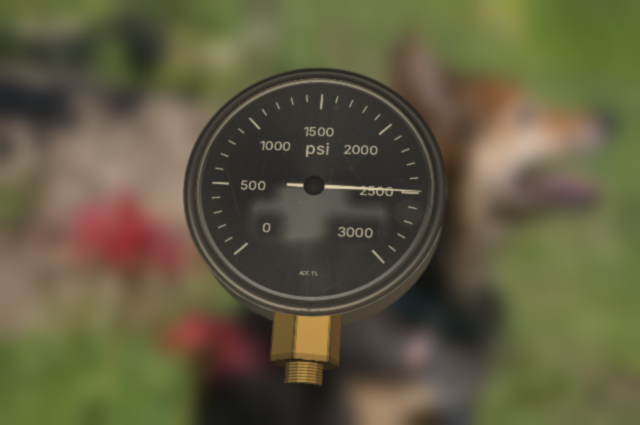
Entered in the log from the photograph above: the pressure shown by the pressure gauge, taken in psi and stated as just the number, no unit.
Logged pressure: 2500
